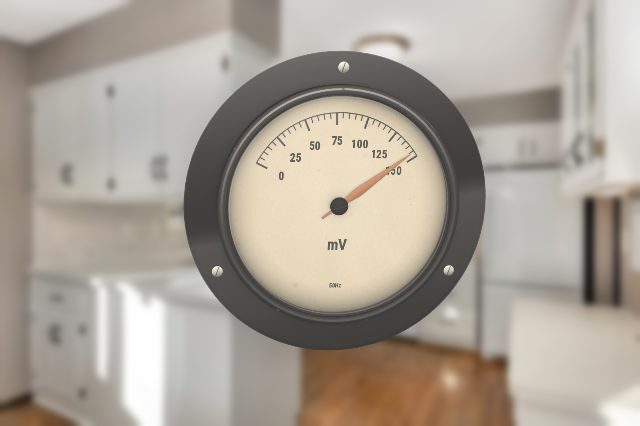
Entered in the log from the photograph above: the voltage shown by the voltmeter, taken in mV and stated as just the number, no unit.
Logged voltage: 145
